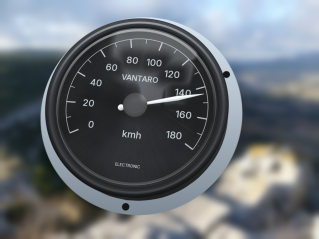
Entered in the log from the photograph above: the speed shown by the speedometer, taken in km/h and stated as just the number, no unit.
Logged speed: 145
